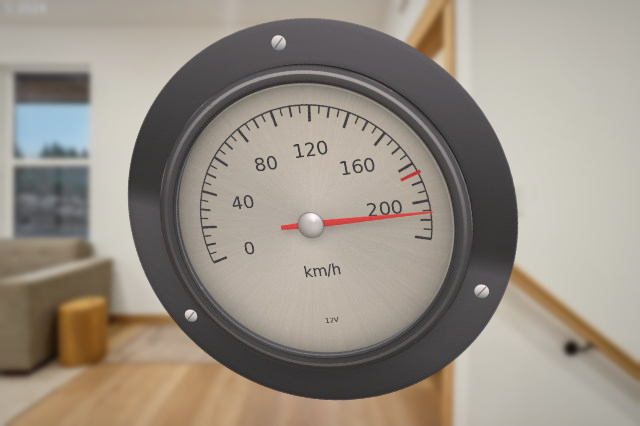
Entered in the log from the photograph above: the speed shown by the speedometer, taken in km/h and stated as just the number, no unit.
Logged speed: 205
